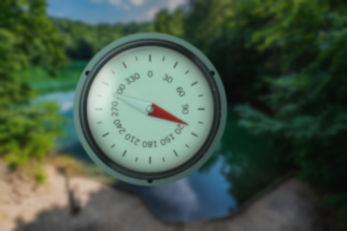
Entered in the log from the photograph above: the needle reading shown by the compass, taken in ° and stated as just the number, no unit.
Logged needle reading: 112.5
